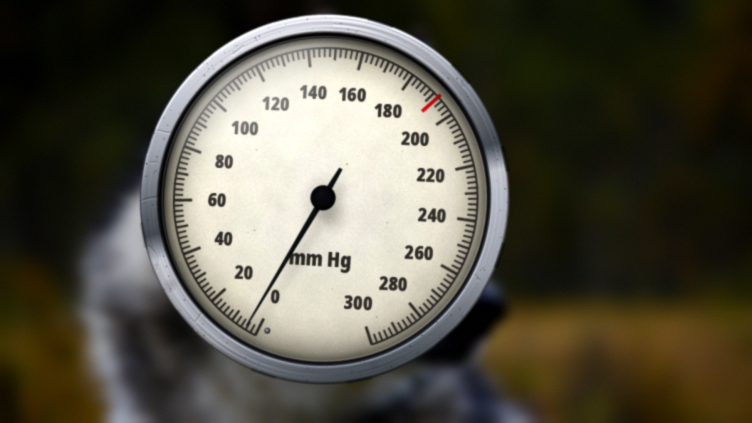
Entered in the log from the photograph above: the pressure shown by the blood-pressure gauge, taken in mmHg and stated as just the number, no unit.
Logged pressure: 4
